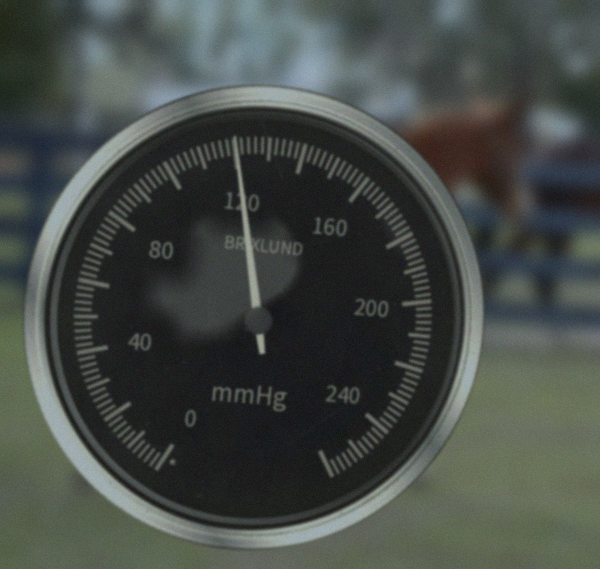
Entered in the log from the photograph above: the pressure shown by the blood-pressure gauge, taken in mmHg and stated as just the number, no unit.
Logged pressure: 120
